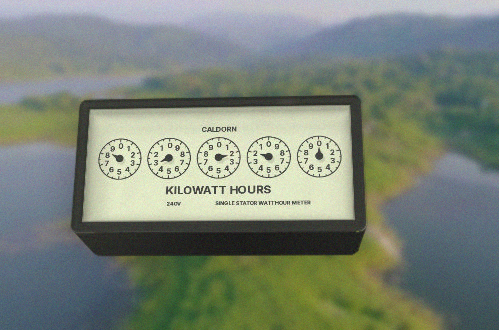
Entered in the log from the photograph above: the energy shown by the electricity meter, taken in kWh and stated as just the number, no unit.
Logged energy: 83220
